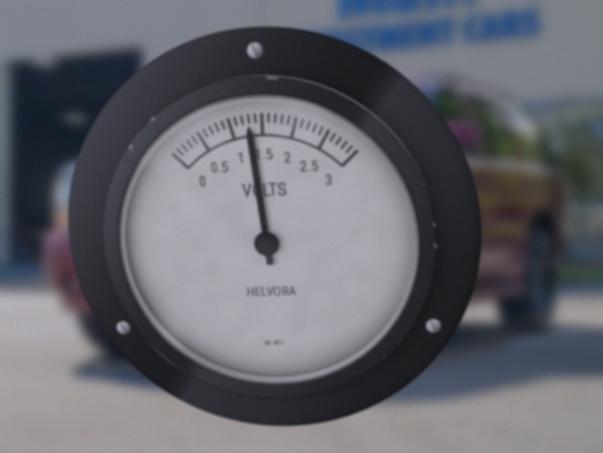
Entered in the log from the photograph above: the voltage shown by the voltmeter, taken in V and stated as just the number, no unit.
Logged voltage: 1.3
